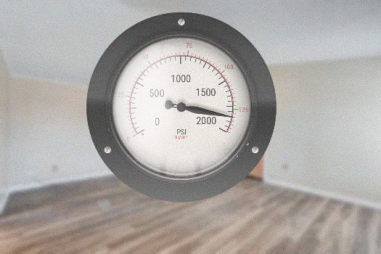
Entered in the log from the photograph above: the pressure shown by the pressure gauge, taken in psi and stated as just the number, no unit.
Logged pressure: 1850
